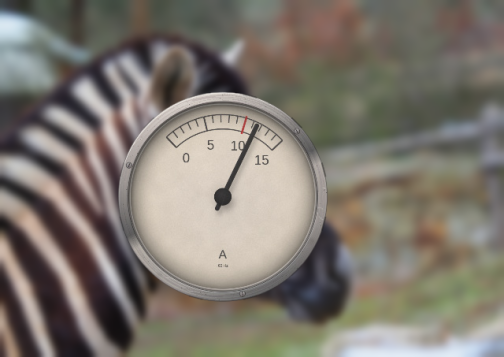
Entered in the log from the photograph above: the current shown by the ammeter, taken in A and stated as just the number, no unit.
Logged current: 11.5
